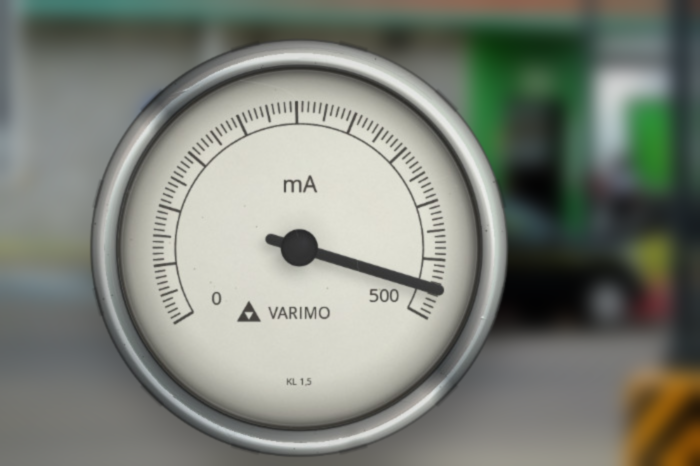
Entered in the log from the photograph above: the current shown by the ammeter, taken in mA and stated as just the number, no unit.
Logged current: 475
